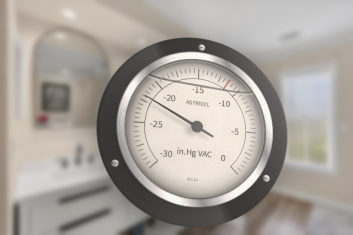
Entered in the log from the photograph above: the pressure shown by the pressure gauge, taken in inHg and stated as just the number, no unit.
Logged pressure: -22
